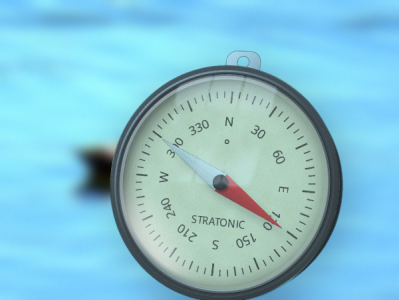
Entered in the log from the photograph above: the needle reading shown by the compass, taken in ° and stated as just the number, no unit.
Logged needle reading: 120
